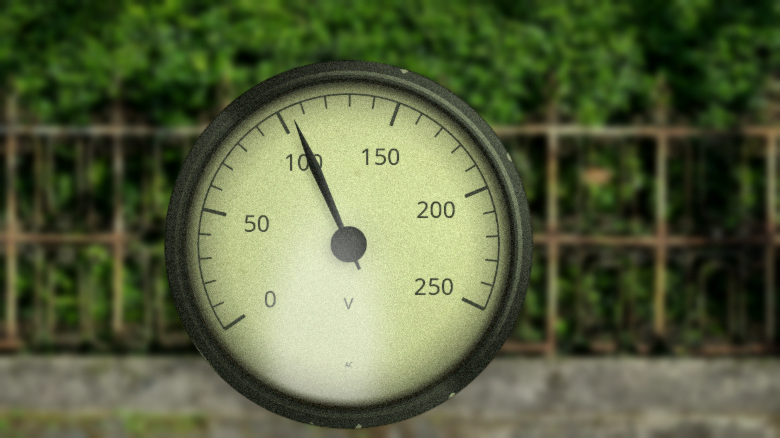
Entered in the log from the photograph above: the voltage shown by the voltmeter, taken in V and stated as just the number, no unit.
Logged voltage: 105
